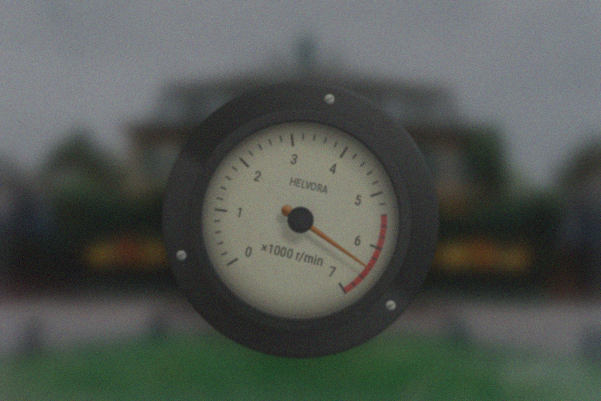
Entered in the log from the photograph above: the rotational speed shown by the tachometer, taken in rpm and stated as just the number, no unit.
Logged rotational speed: 6400
